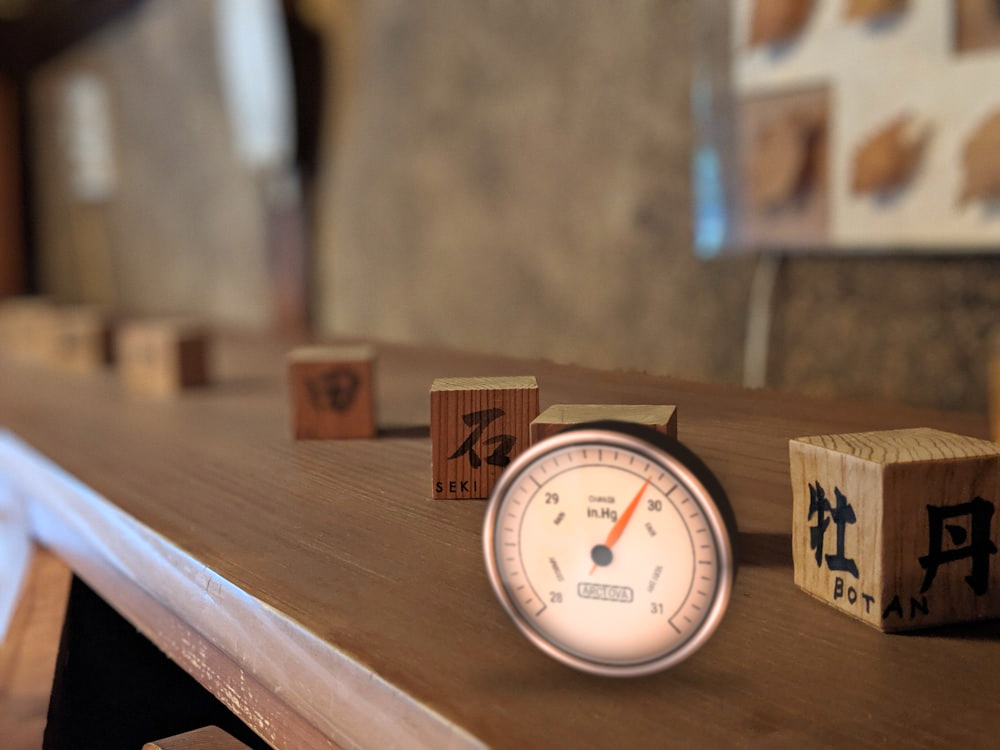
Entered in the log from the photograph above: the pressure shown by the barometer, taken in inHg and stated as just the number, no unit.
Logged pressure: 29.85
